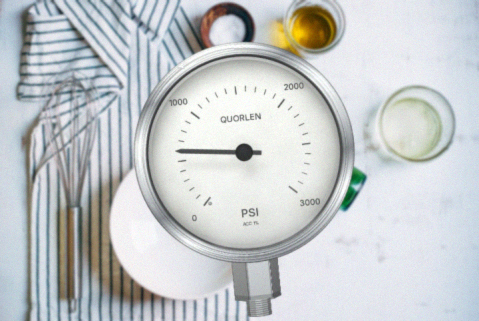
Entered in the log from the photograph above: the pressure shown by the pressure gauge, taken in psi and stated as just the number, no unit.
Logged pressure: 600
